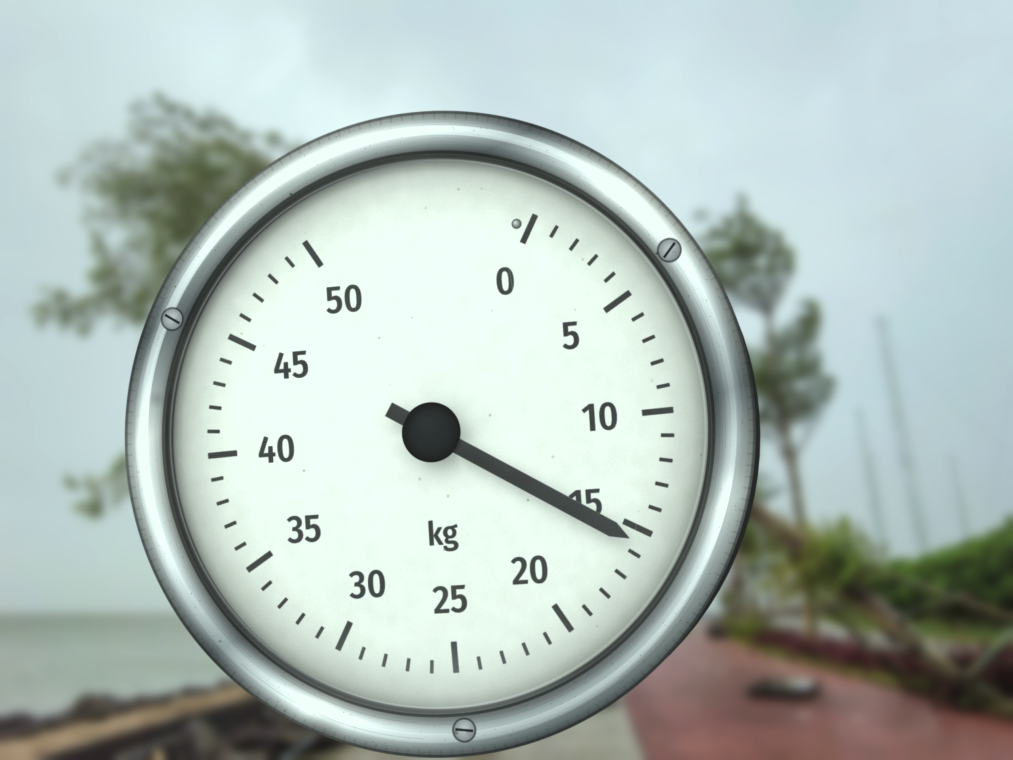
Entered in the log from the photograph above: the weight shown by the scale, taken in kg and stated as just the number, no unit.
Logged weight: 15.5
